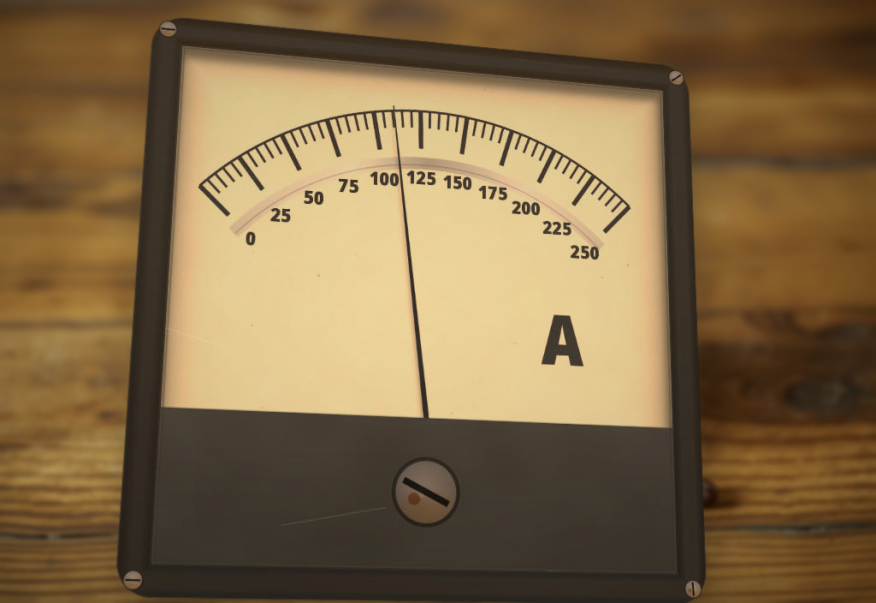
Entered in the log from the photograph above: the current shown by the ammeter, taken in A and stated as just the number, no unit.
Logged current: 110
